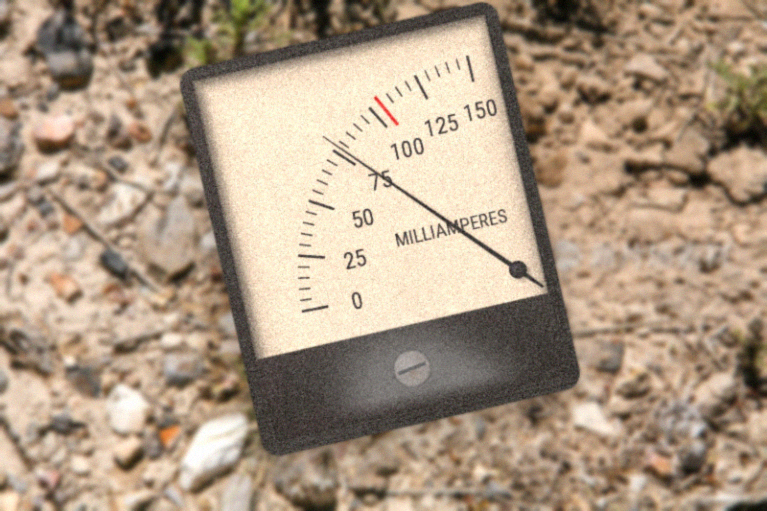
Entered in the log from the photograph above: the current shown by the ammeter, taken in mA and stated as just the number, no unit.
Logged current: 77.5
